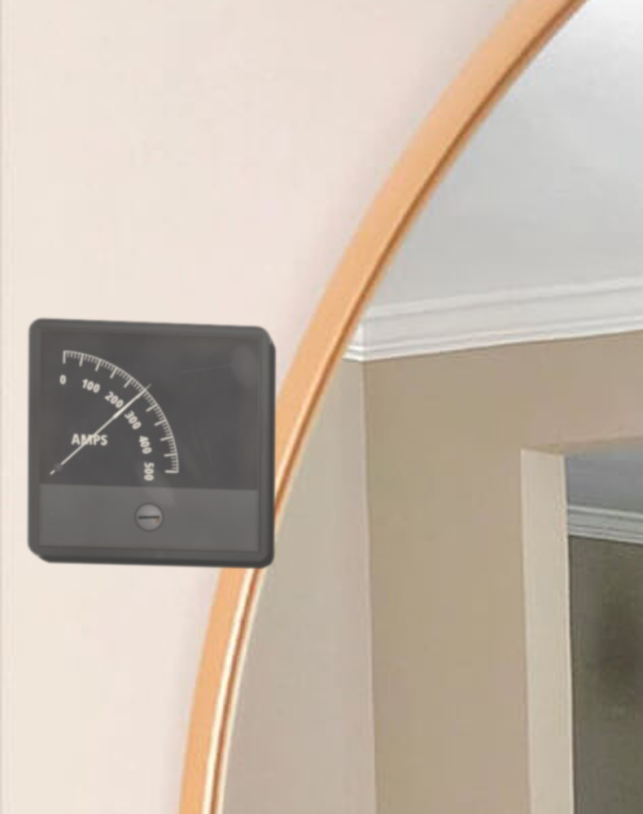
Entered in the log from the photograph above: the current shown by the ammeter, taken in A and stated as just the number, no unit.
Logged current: 250
